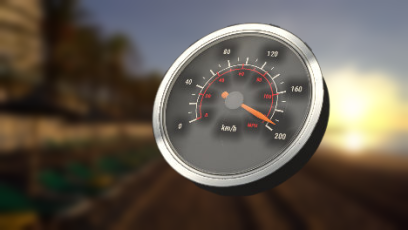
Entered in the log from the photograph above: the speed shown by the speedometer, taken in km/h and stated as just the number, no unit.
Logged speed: 195
